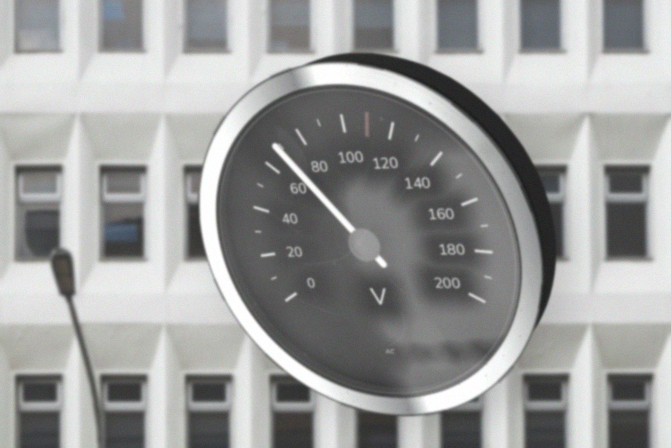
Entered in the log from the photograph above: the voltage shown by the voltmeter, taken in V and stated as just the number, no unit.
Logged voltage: 70
